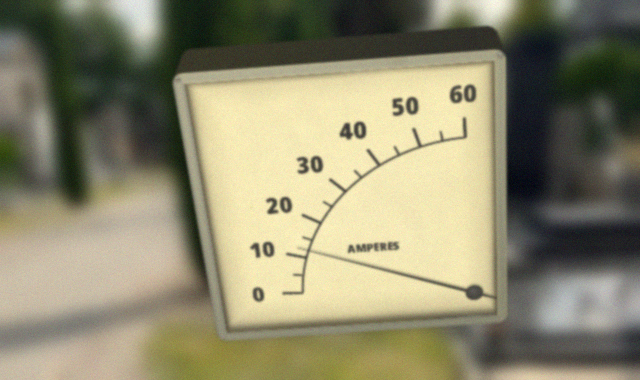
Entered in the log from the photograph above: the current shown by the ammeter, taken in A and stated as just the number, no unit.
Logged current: 12.5
